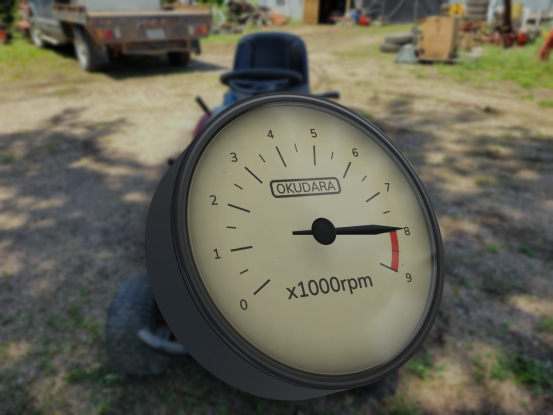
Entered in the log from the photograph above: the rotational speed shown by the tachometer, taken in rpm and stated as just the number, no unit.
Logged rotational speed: 8000
